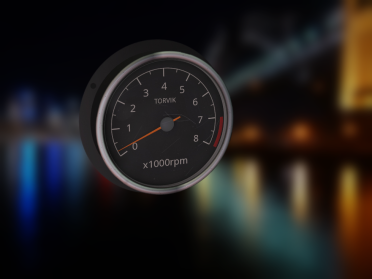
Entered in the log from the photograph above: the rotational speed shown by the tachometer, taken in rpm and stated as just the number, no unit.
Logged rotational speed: 250
